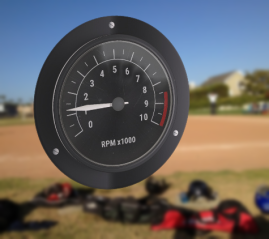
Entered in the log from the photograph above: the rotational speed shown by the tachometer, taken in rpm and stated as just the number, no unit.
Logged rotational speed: 1250
